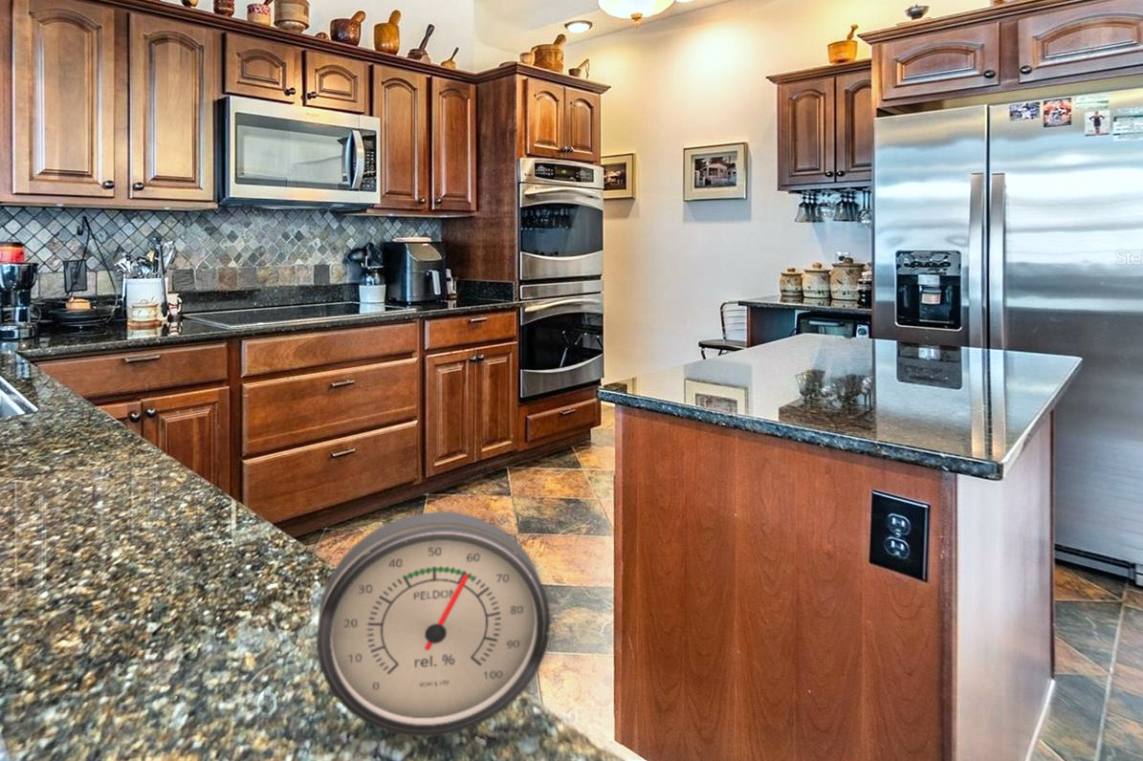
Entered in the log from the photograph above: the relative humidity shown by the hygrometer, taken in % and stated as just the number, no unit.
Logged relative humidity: 60
